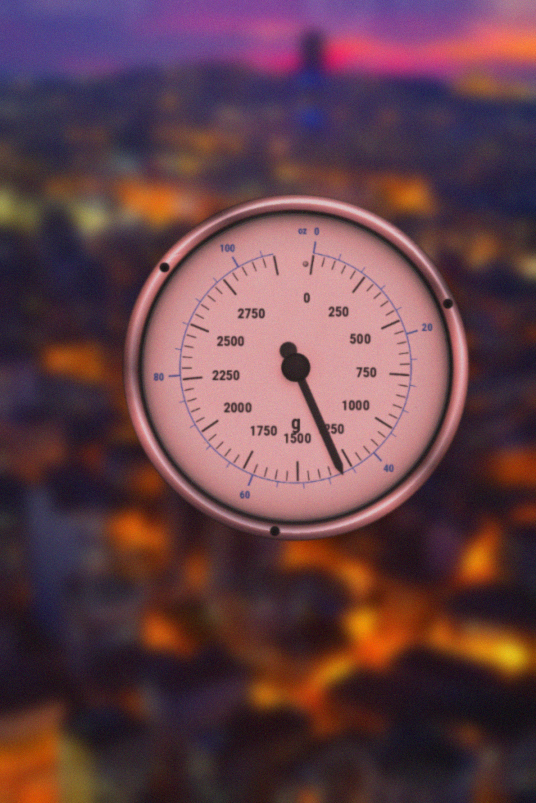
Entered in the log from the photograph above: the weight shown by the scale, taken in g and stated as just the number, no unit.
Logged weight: 1300
